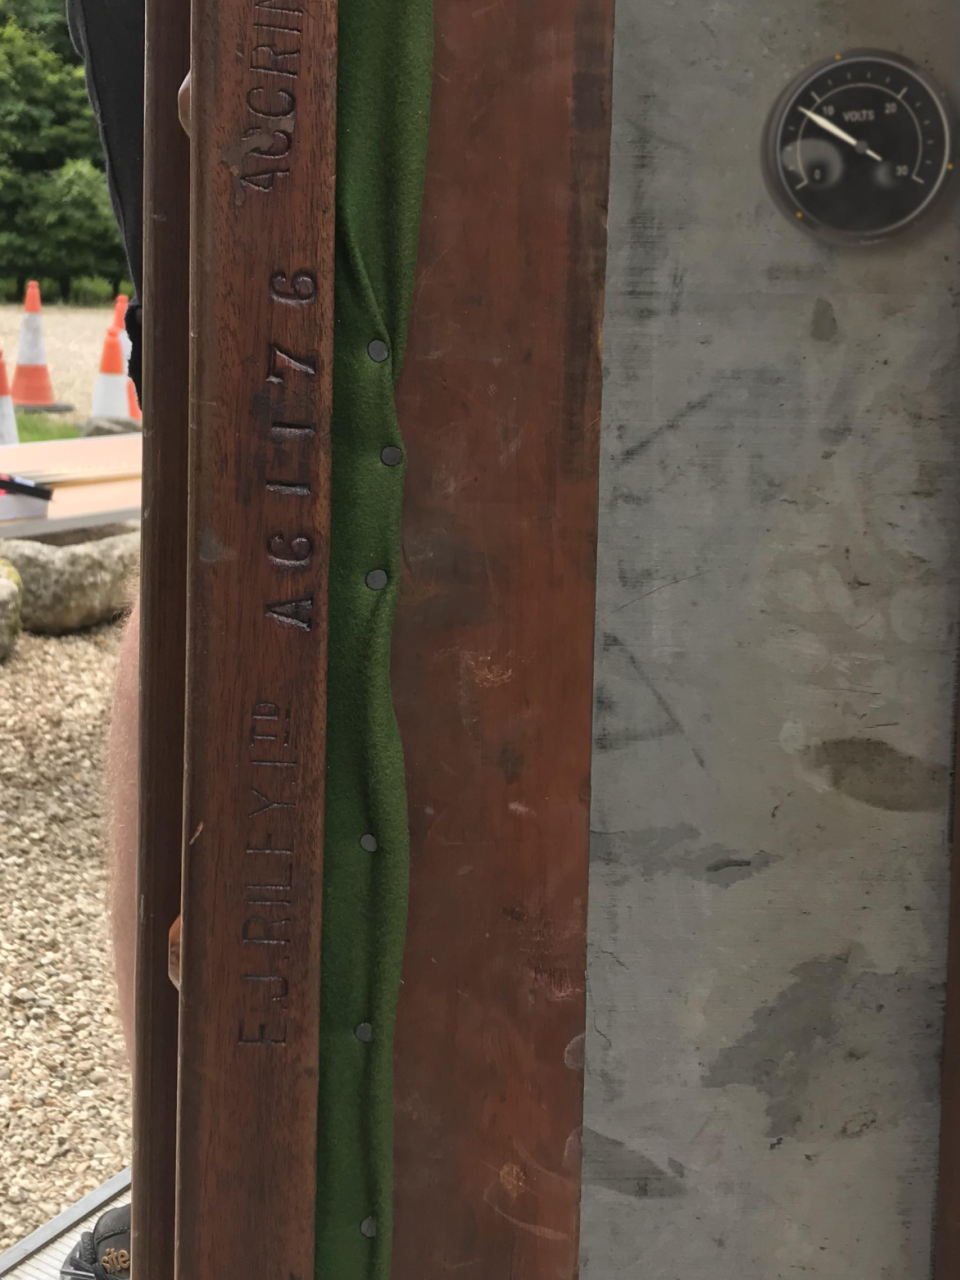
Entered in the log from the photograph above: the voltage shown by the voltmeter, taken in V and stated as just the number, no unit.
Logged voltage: 8
